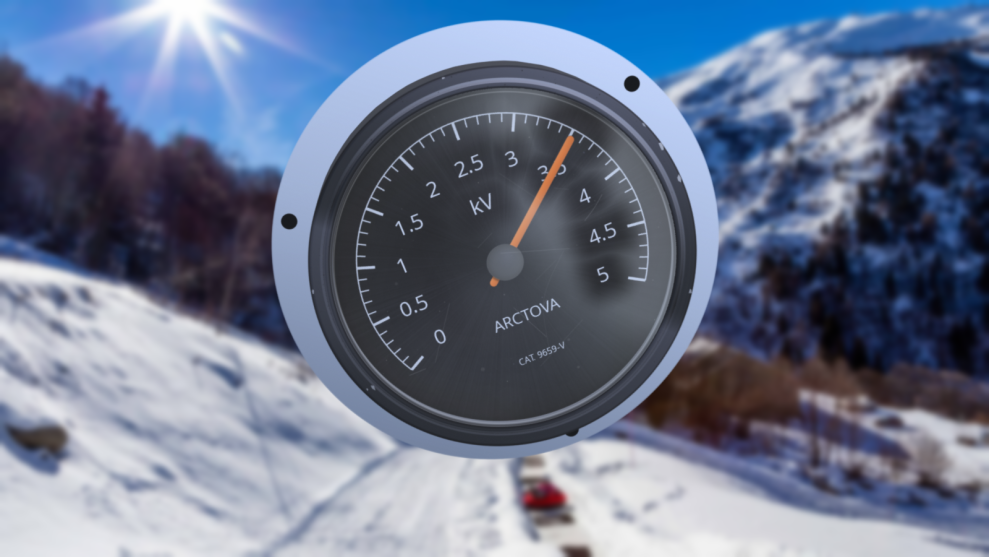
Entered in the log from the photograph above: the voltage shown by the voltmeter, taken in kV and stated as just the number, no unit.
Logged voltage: 3.5
